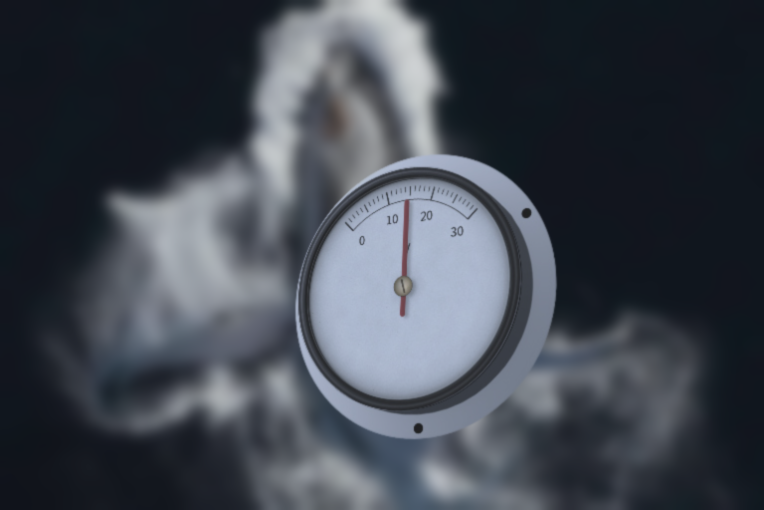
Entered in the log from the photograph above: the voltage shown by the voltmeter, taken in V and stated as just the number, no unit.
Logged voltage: 15
